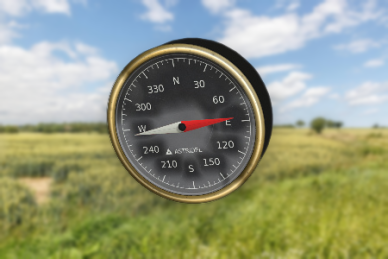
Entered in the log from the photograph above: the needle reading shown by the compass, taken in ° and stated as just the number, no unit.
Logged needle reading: 85
